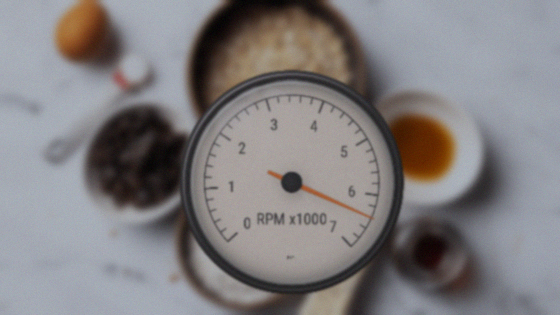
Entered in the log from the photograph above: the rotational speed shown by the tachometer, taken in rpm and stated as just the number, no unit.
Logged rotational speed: 6400
